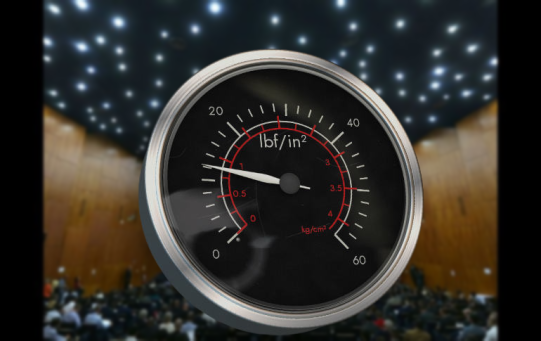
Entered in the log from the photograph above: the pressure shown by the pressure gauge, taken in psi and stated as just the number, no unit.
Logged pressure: 12
